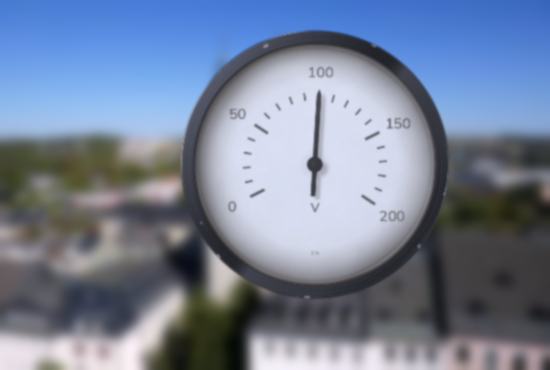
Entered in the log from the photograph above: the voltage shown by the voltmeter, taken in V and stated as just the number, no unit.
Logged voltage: 100
